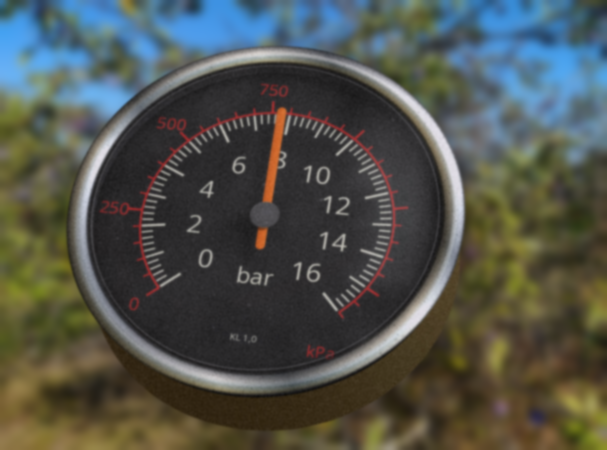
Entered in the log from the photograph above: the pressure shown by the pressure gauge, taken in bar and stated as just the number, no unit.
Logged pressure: 7.8
